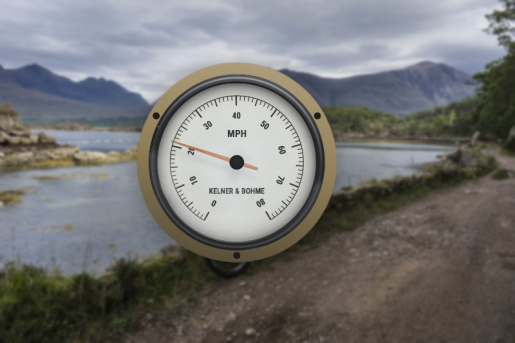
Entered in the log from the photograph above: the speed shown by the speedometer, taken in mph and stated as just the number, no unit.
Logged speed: 21
